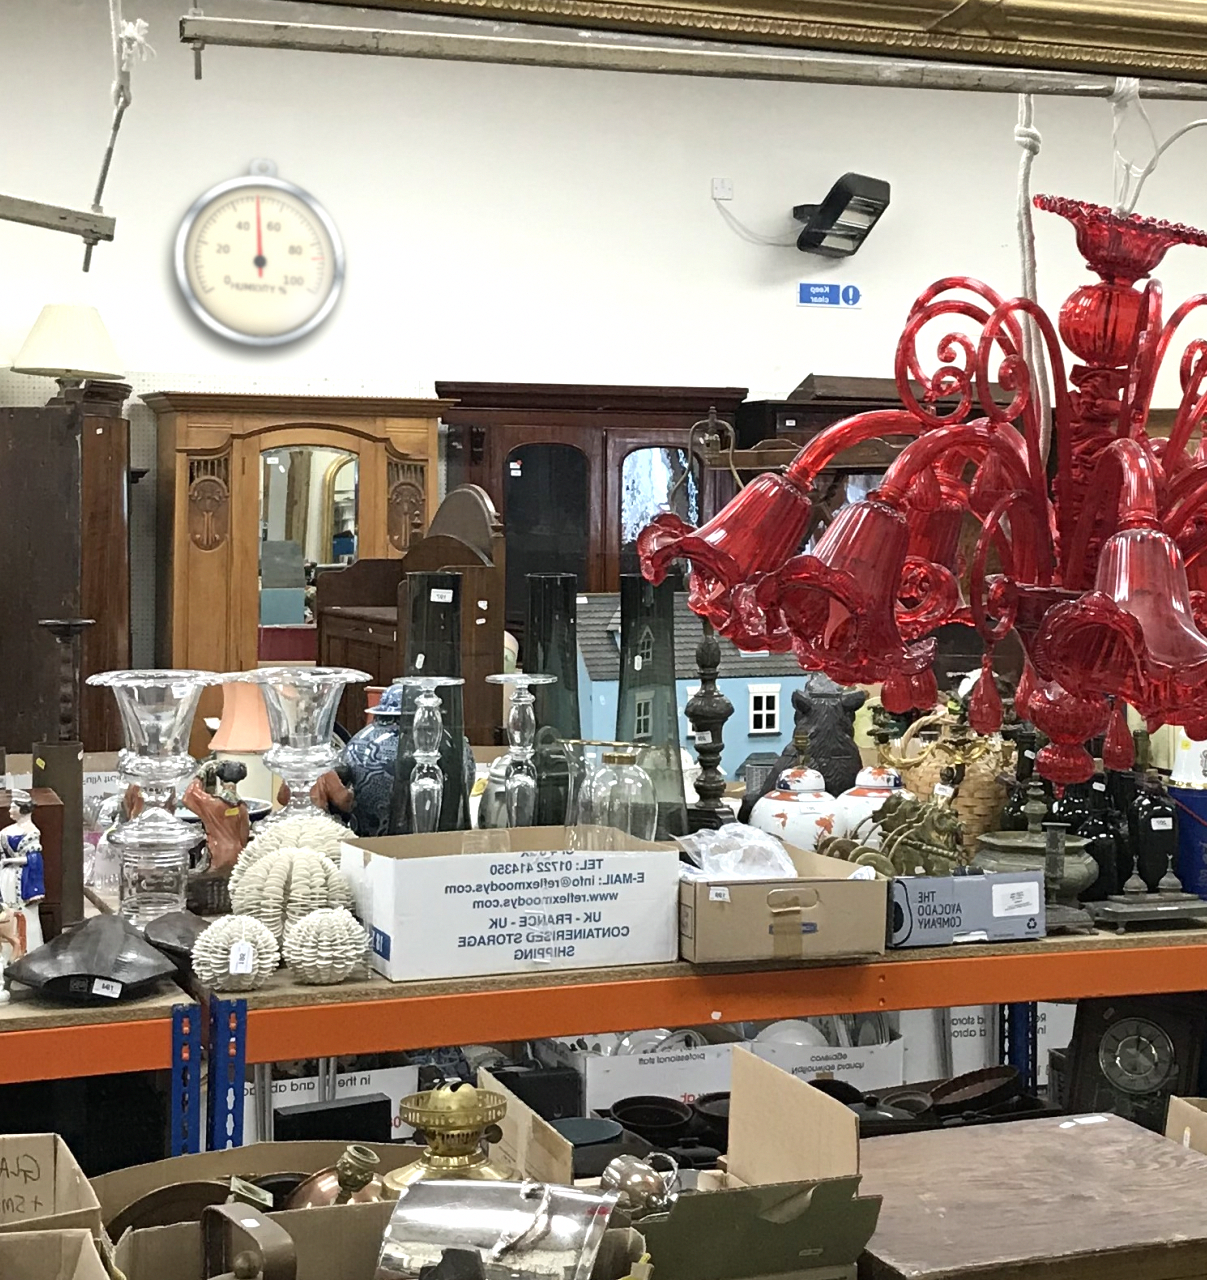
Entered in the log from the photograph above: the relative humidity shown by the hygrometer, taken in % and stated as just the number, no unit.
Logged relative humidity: 50
